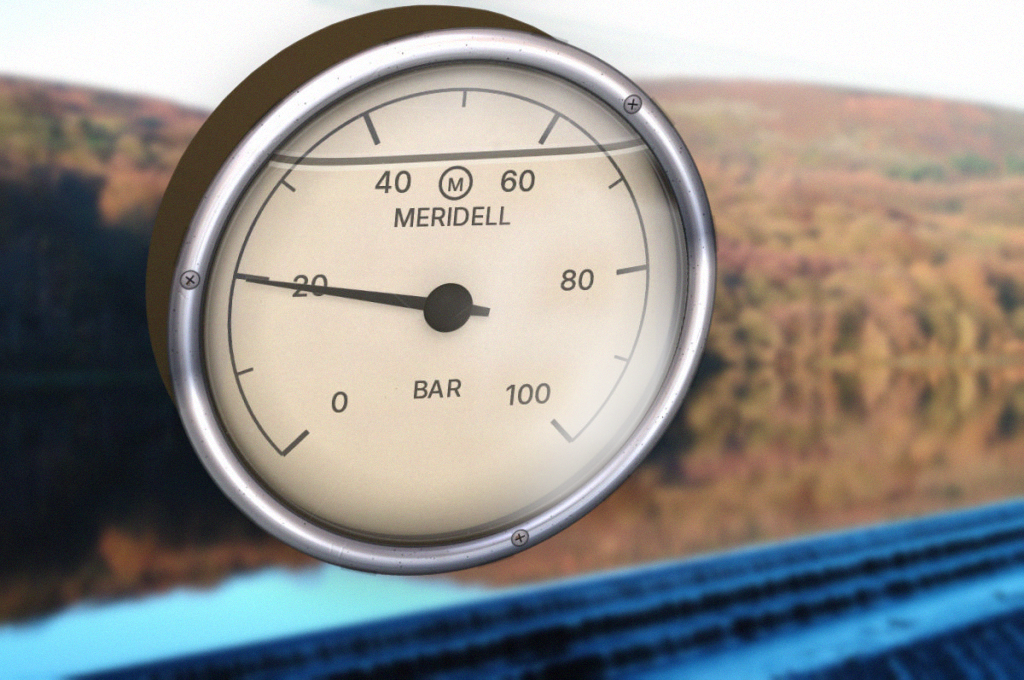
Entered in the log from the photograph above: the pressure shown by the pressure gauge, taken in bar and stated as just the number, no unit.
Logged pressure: 20
